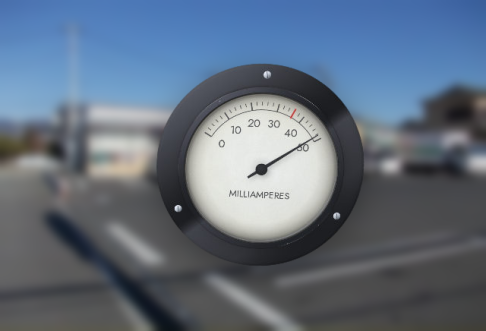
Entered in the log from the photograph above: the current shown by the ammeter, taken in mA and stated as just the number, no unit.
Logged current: 48
